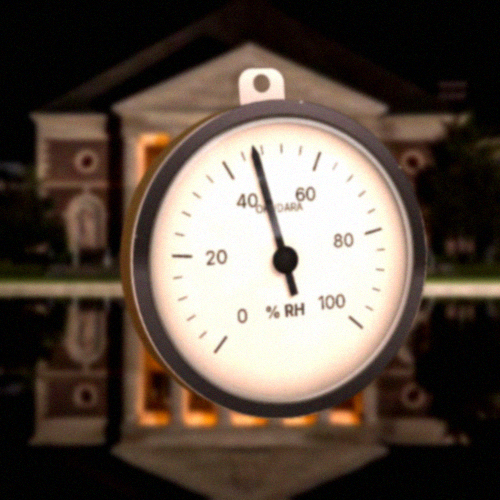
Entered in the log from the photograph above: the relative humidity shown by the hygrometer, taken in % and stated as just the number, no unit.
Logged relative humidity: 46
